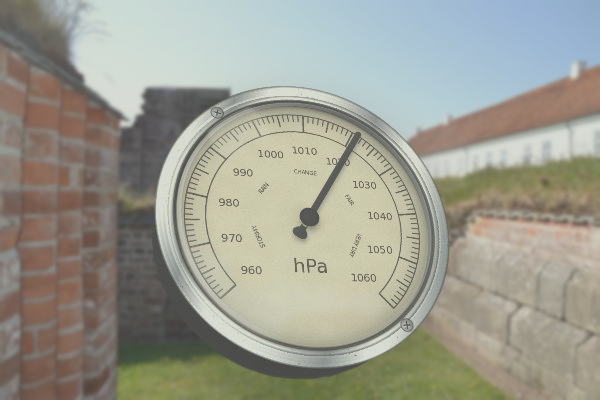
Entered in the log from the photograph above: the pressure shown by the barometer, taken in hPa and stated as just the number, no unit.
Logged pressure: 1021
